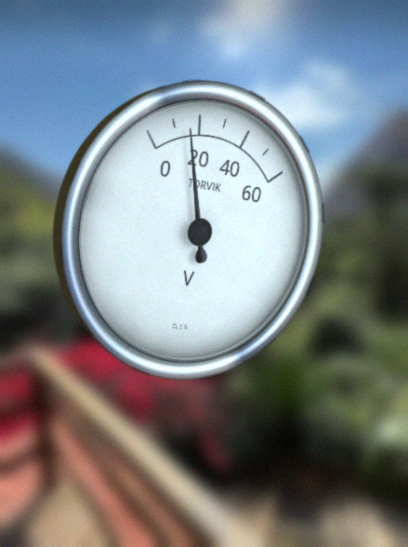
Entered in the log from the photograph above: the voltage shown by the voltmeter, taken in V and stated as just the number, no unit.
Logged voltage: 15
